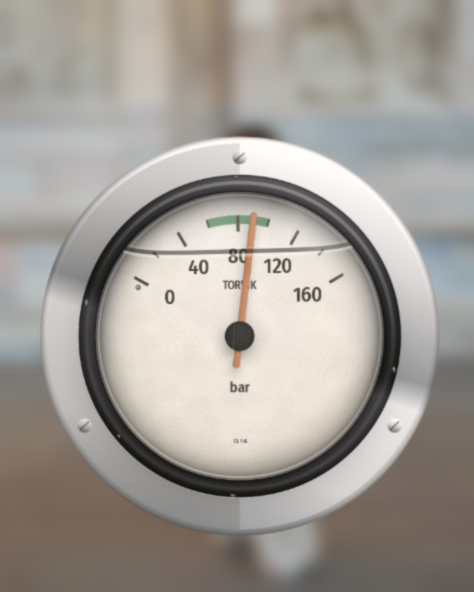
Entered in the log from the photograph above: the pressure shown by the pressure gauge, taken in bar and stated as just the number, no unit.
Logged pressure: 90
